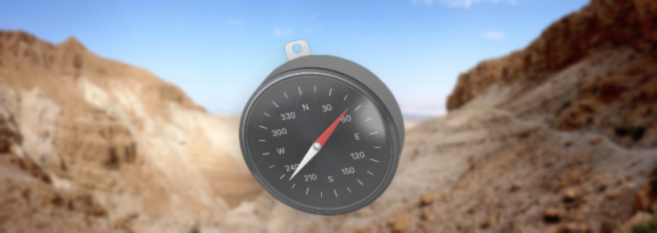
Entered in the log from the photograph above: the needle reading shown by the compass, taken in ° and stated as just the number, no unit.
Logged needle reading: 52.5
